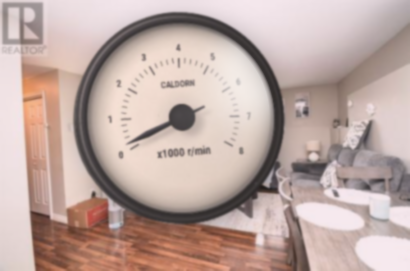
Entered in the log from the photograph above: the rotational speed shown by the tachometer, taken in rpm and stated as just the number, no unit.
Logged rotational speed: 200
